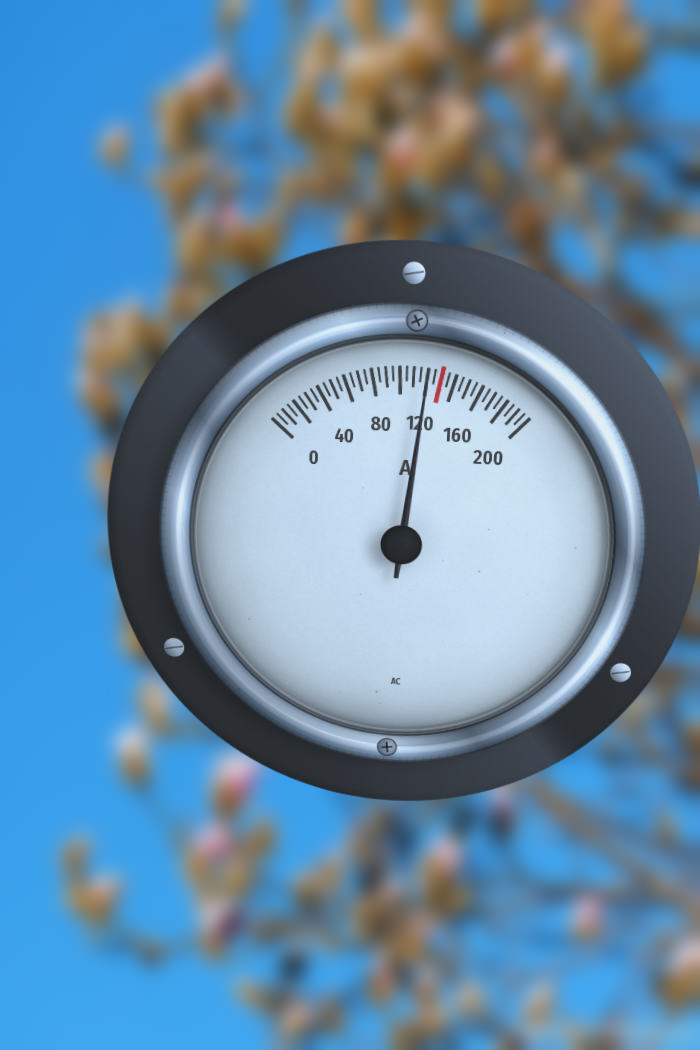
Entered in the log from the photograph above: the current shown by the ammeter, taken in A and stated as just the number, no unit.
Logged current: 120
